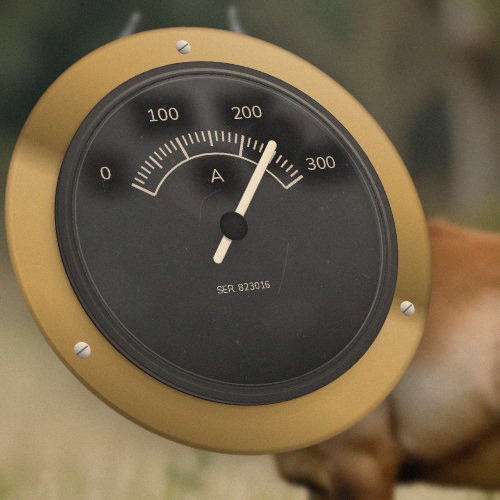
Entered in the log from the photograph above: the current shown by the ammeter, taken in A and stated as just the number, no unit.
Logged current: 240
